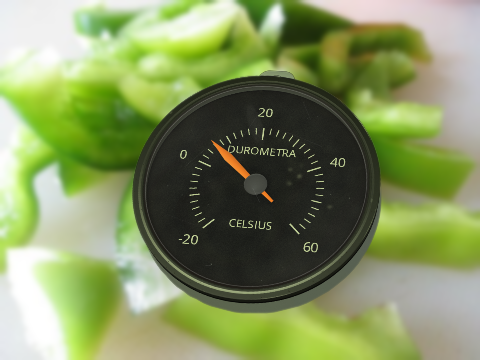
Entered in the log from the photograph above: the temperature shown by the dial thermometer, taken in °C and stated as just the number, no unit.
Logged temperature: 6
